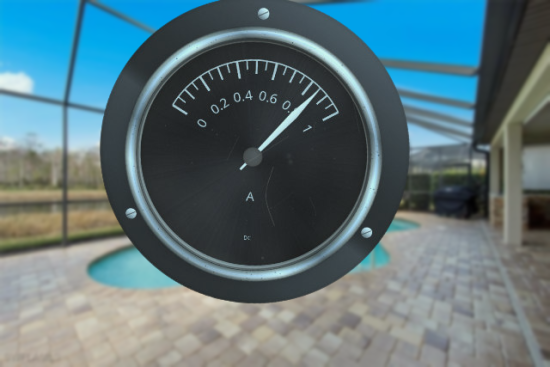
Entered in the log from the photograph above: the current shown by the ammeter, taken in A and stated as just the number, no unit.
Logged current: 0.85
